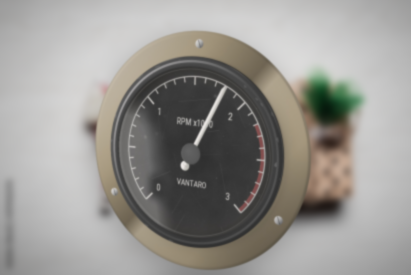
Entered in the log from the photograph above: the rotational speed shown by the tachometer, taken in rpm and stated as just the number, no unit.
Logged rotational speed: 1800
